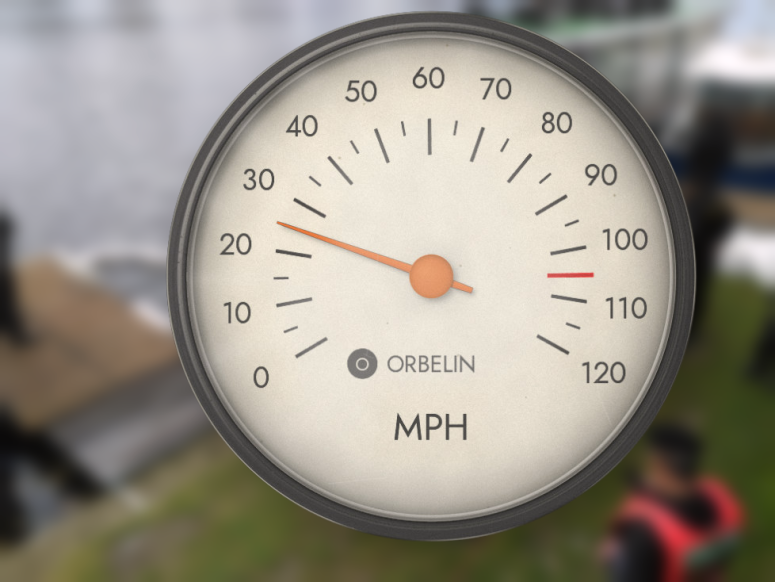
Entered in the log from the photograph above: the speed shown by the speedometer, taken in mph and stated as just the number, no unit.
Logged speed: 25
